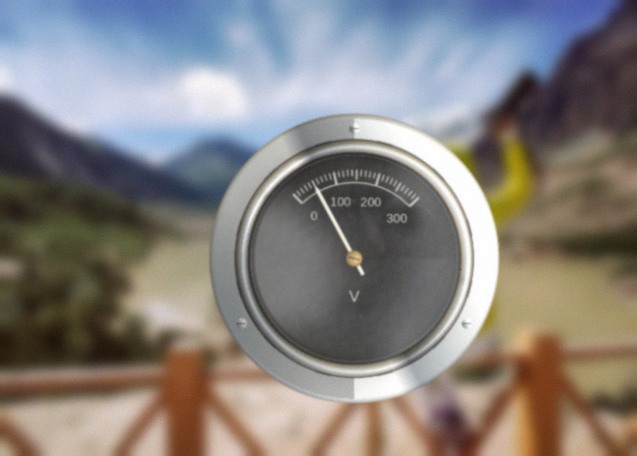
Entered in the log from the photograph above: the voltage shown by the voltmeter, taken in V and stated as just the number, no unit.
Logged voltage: 50
